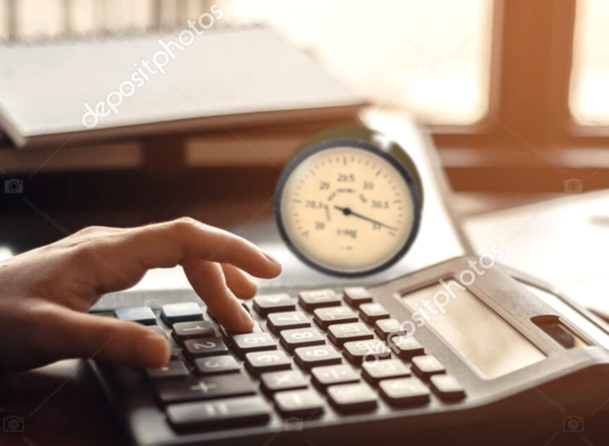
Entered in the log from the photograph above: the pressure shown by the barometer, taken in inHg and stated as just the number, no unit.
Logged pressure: 30.9
